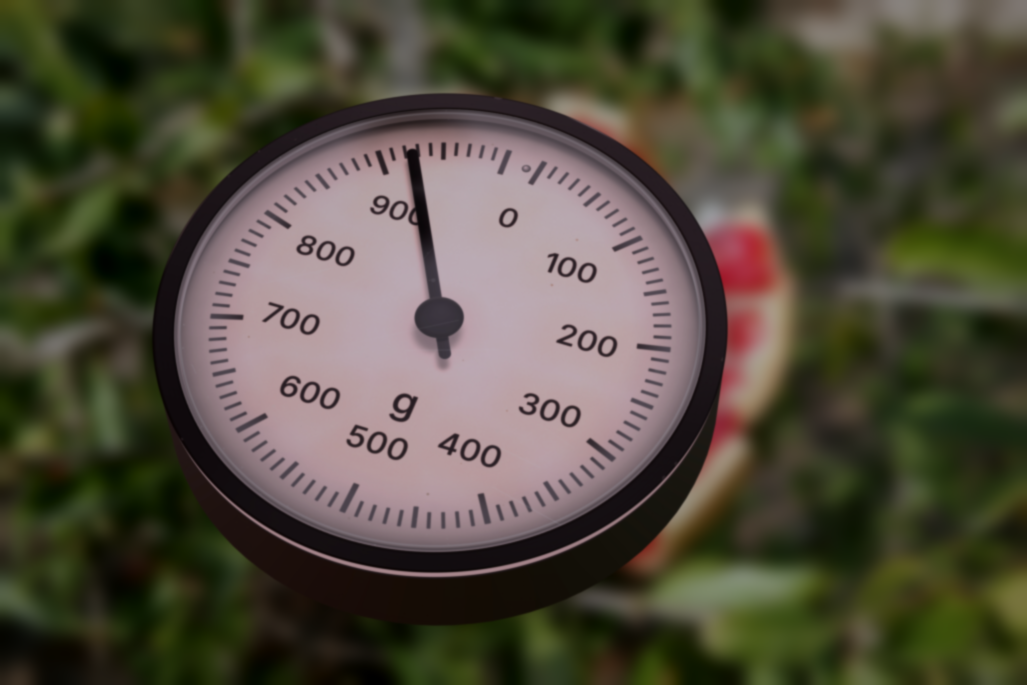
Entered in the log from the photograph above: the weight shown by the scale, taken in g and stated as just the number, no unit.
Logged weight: 925
